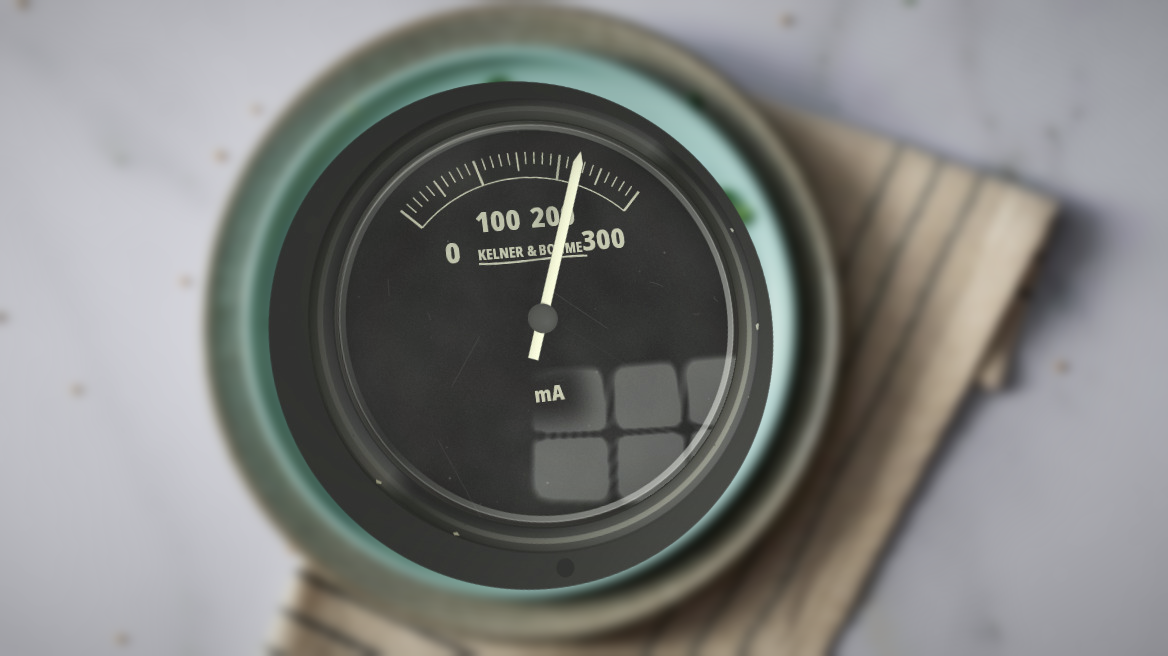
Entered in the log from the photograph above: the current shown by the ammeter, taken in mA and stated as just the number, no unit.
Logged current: 220
